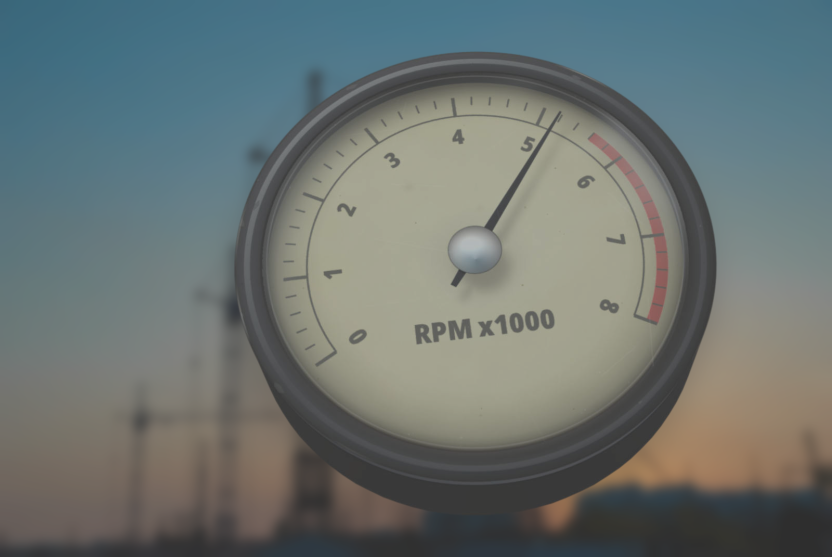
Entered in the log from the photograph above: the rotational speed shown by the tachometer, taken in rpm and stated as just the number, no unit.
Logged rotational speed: 5200
